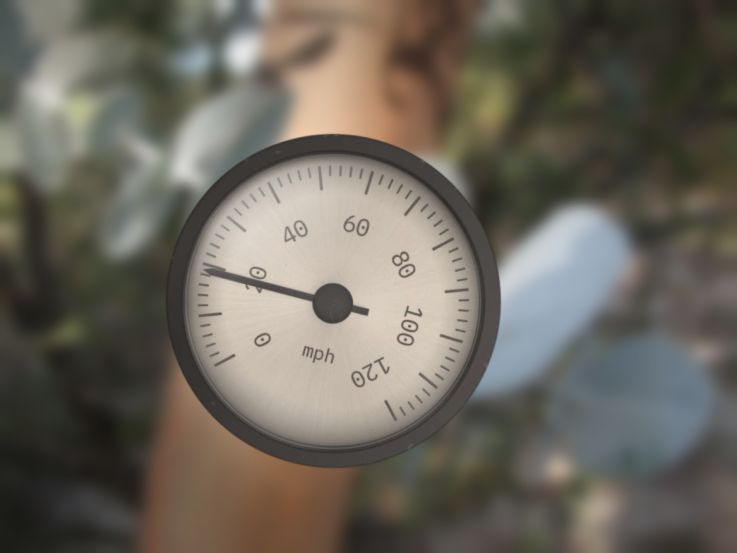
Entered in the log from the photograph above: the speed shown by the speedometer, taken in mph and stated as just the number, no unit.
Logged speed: 19
